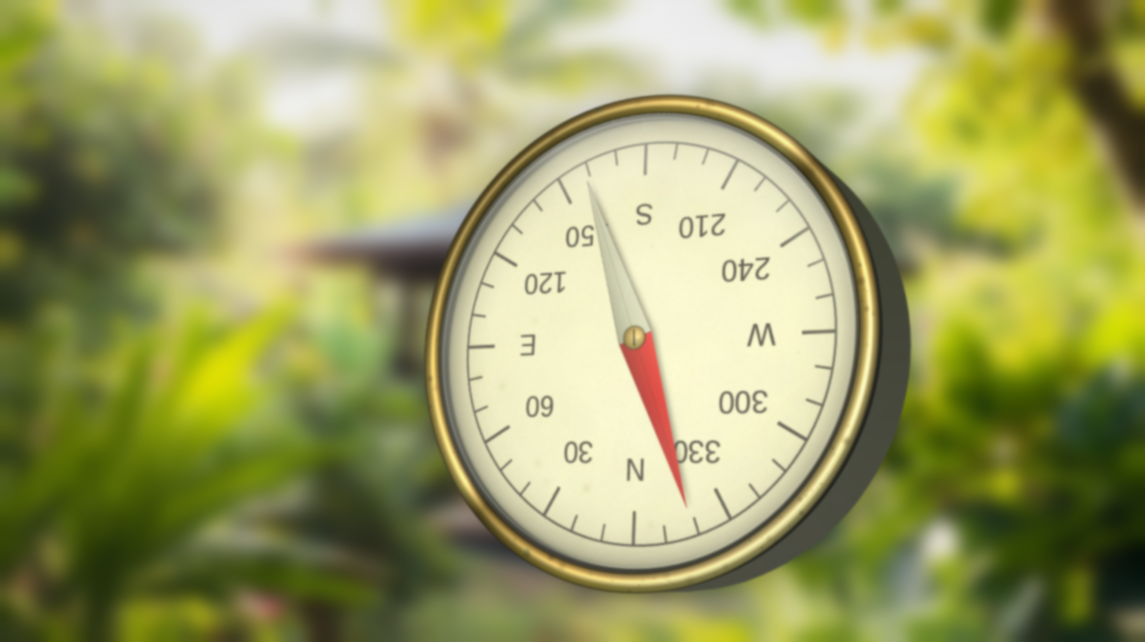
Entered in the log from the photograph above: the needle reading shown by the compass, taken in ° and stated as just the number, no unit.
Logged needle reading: 340
